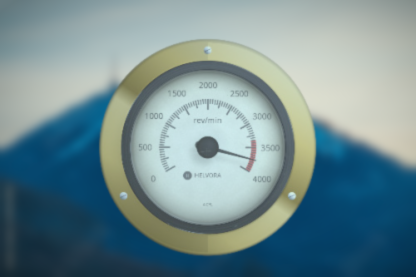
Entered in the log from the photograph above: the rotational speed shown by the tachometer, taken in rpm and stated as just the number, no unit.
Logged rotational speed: 3750
